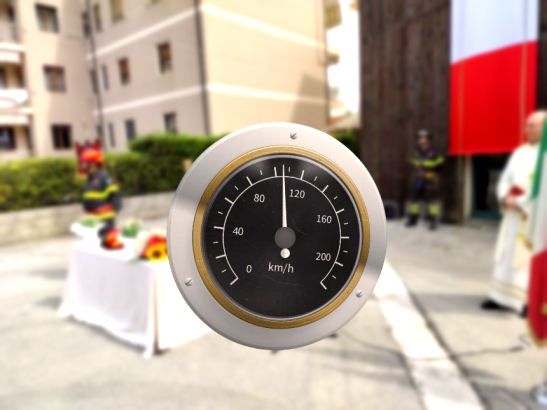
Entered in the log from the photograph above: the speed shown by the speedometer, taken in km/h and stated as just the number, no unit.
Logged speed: 105
